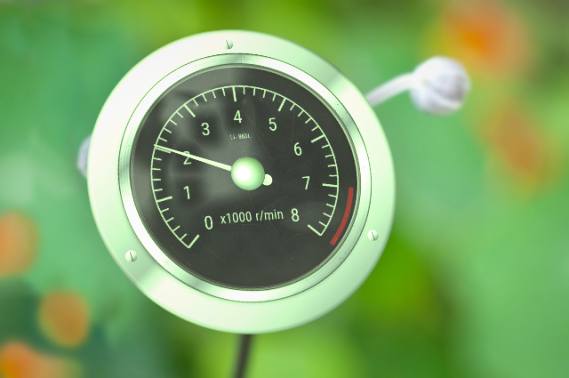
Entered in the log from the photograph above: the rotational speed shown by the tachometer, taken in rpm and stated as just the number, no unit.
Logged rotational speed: 2000
